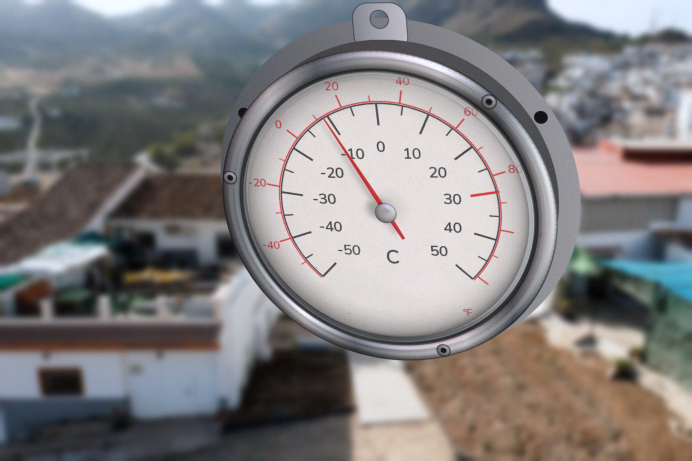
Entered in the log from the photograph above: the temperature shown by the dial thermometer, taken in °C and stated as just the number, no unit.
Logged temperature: -10
